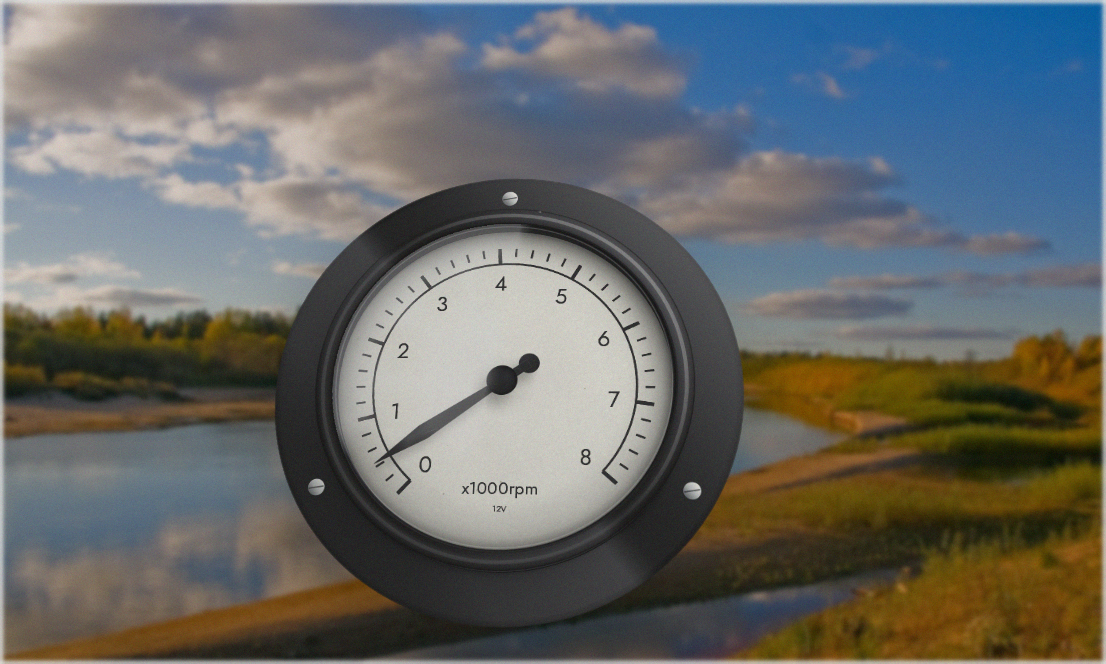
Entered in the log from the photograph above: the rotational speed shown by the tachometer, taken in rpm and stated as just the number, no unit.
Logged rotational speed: 400
